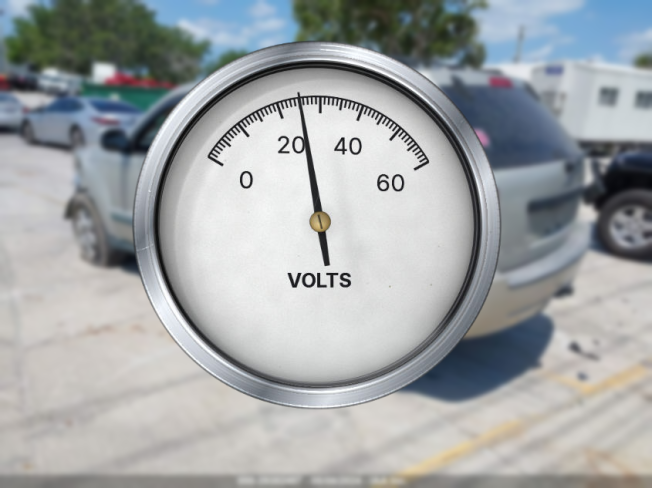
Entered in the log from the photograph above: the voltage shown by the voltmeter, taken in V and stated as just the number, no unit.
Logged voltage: 25
